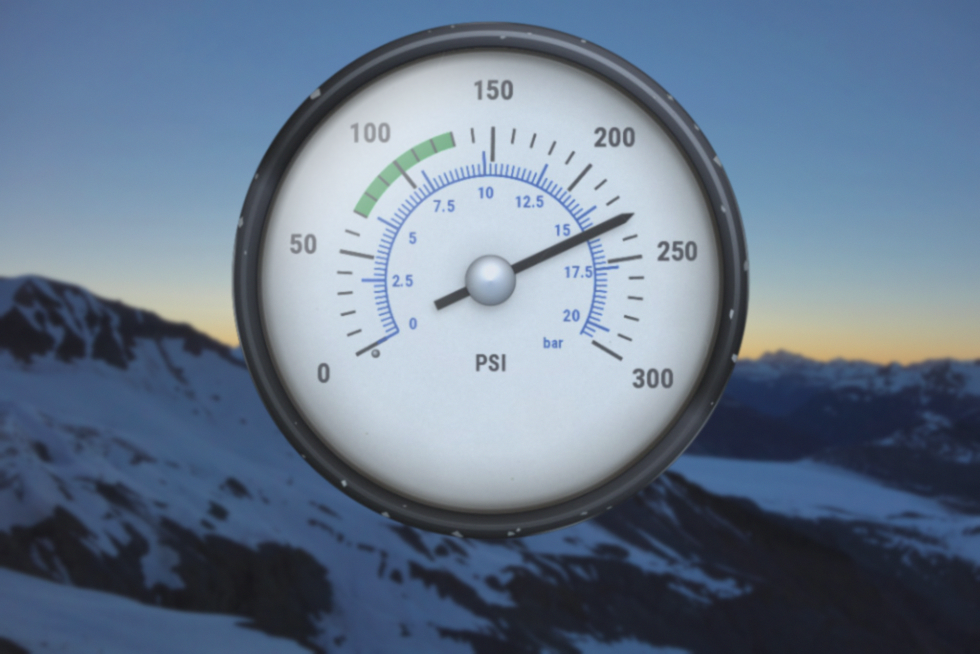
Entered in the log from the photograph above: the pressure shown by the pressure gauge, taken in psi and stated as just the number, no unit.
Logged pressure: 230
